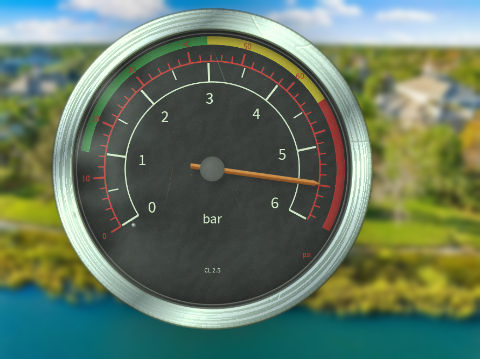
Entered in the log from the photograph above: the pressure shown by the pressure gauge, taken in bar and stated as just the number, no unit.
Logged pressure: 5.5
